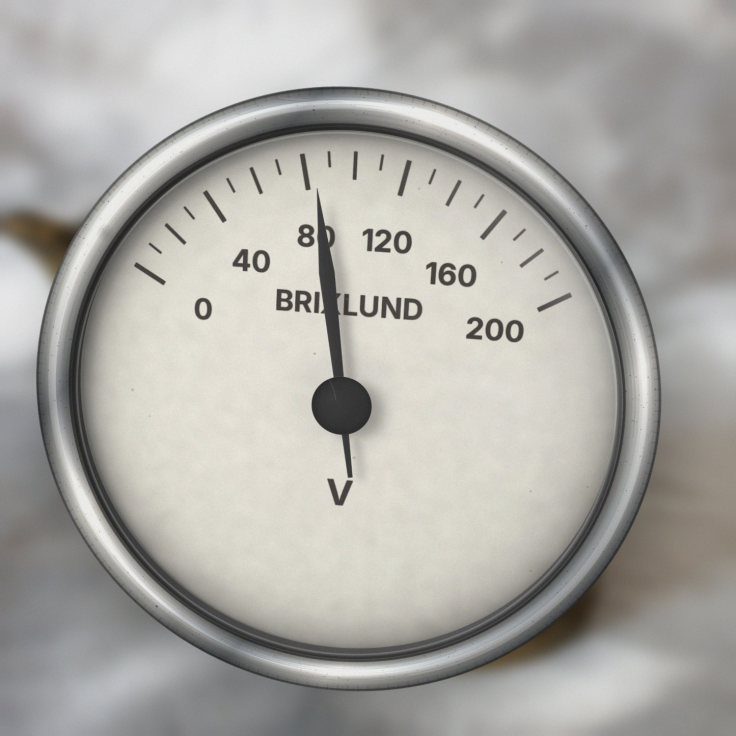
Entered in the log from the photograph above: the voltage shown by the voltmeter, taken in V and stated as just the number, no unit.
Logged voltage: 85
